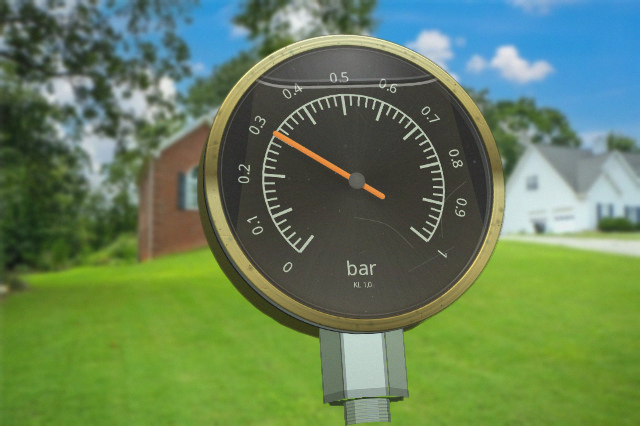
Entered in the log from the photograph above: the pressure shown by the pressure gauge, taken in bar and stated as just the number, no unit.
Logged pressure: 0.3
